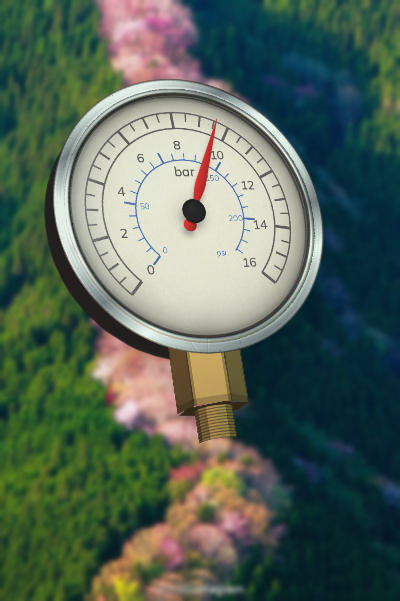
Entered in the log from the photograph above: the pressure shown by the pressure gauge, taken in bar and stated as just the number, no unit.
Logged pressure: 9.5
